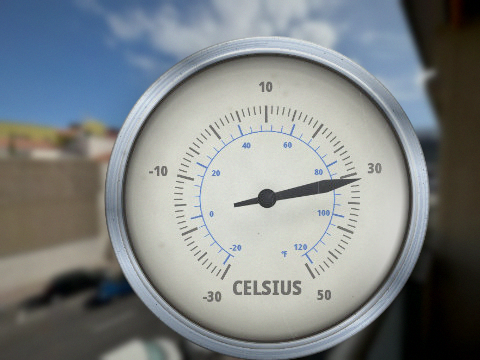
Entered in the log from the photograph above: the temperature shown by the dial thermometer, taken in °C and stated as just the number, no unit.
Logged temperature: 31
